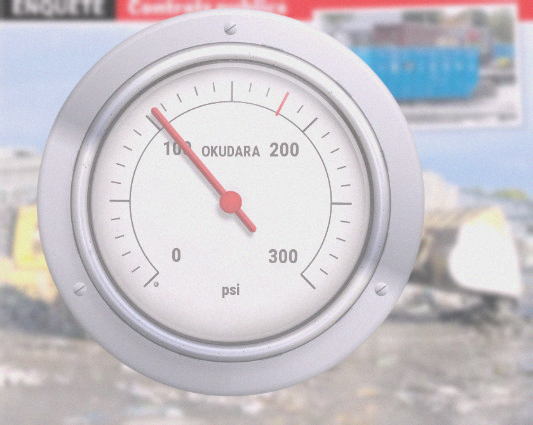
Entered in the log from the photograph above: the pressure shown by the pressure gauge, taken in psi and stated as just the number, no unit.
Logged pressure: 105
